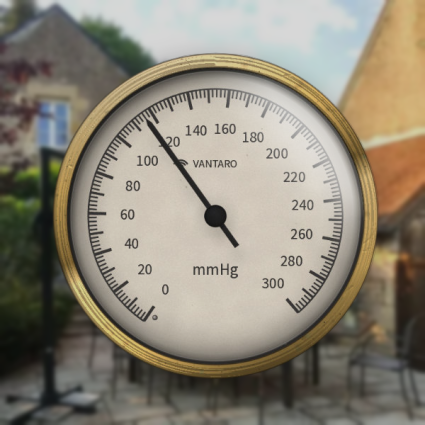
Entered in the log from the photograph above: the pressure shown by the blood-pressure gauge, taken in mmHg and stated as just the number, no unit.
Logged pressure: 116
